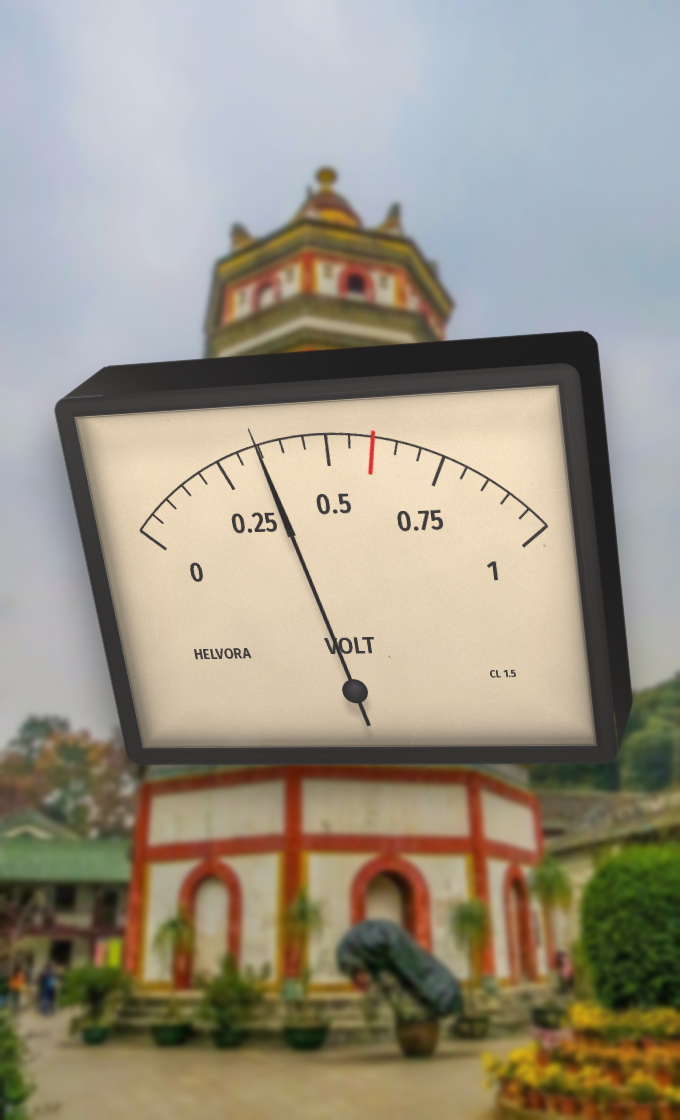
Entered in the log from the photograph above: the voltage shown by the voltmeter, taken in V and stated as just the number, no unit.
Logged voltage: 0.35
